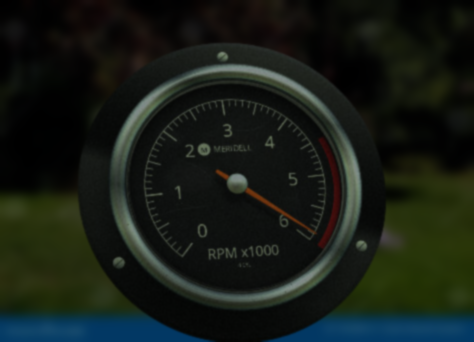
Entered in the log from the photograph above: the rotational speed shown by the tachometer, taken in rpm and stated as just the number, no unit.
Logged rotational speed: 5900
